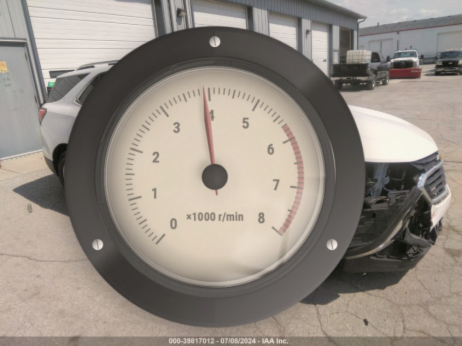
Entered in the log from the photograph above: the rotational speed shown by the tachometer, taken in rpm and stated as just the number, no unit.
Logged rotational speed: 3900
